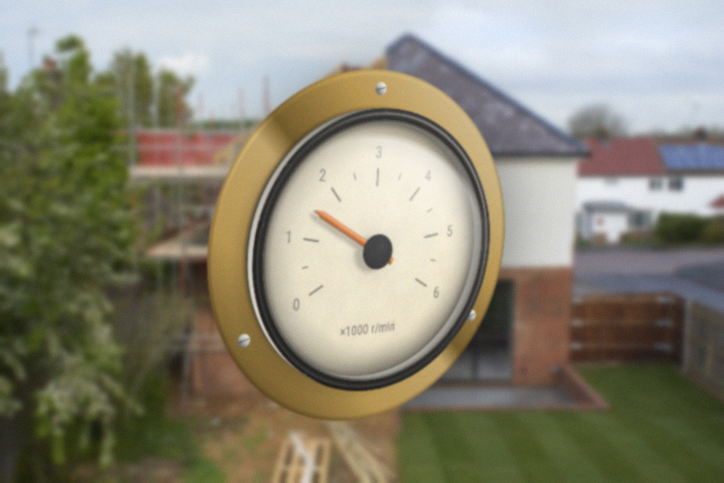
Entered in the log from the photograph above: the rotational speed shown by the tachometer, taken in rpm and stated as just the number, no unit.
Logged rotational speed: 1500
